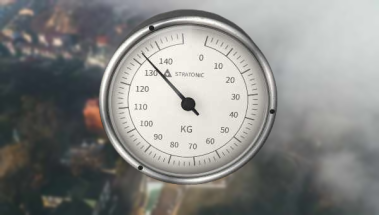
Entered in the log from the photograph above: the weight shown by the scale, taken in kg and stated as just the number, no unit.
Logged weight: 134
